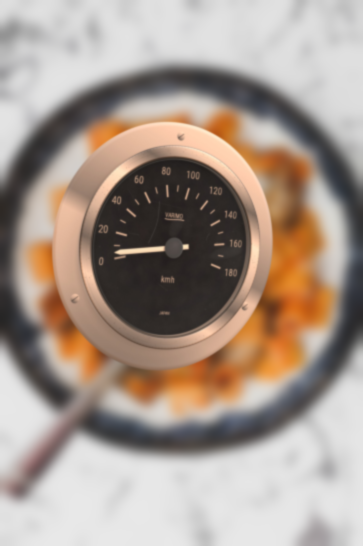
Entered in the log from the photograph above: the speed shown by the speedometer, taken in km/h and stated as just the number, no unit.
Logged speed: 5
